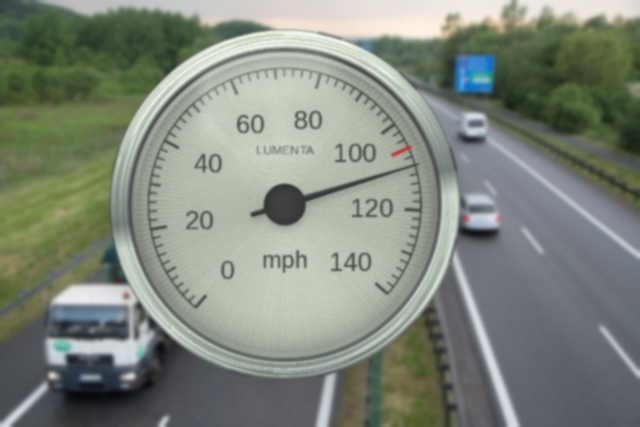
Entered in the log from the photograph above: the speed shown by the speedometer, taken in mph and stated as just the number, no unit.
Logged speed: 110
